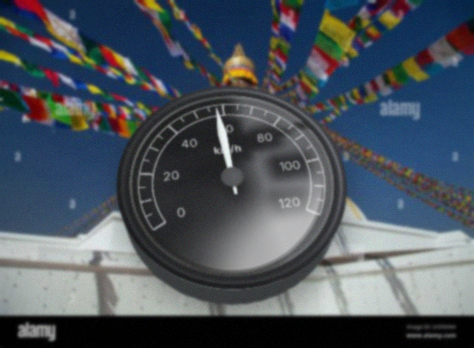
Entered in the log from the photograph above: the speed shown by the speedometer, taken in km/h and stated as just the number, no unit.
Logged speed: 57.5
